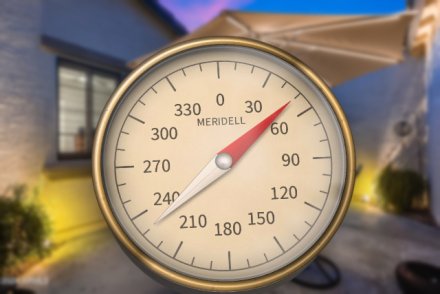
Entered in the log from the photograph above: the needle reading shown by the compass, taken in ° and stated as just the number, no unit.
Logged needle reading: 50
